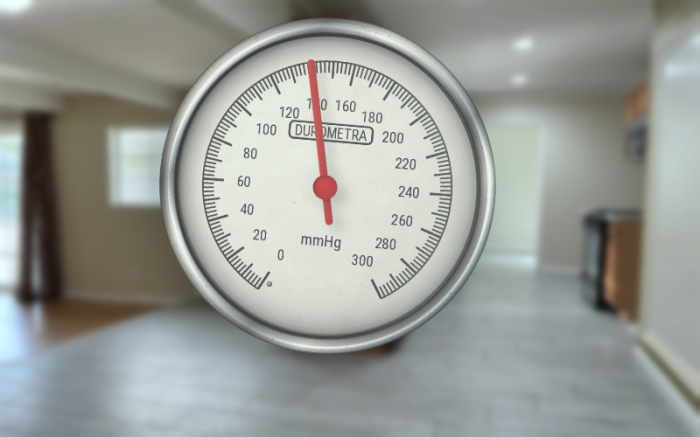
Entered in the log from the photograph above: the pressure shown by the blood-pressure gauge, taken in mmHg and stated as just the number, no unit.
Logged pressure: 140
